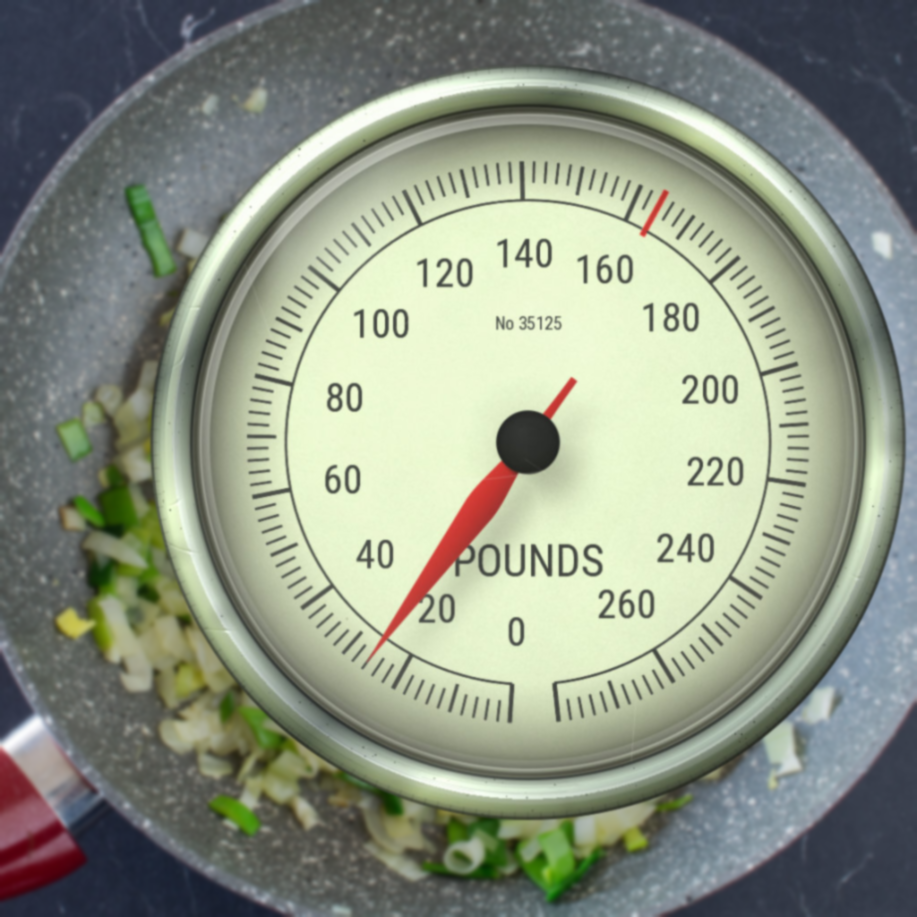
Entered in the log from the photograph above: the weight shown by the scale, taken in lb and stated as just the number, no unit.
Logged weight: 26
